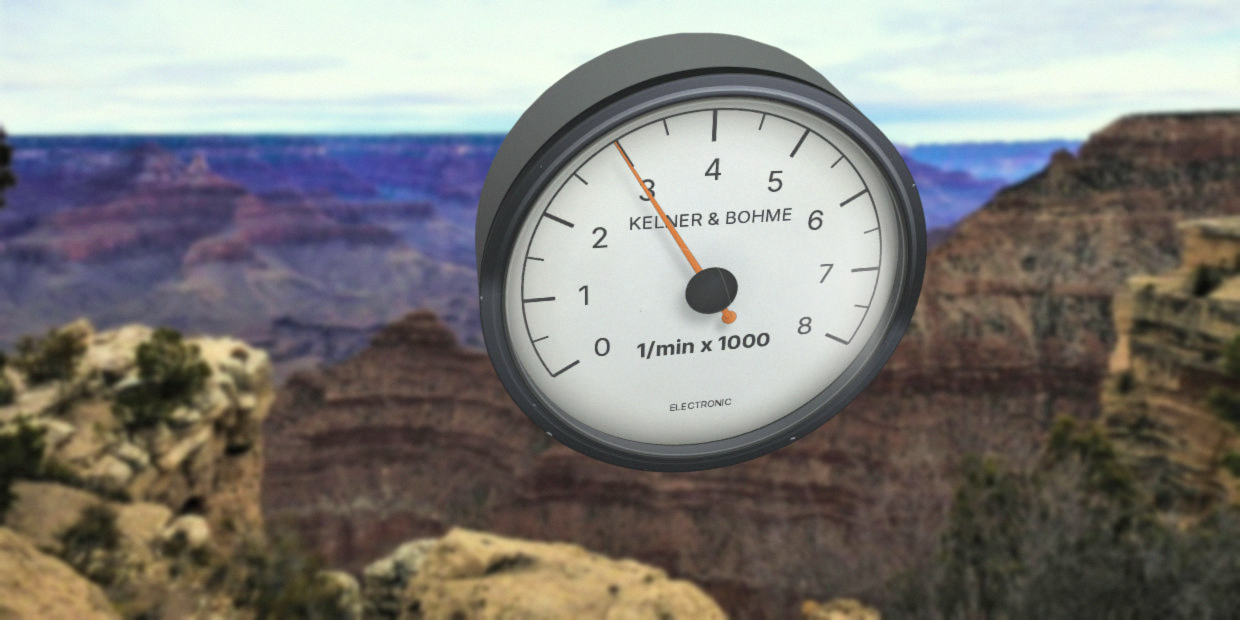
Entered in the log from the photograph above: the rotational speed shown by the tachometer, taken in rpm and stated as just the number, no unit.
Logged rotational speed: 3000
